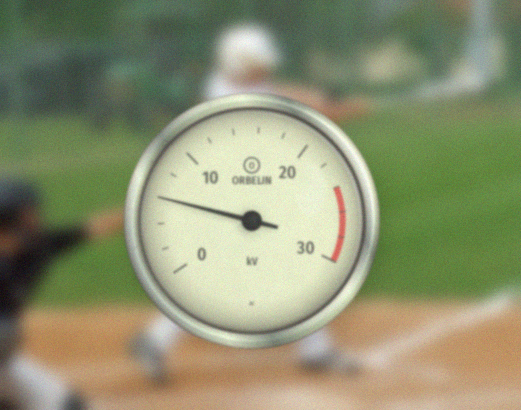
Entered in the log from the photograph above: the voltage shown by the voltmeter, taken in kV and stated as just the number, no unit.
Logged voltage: 6
